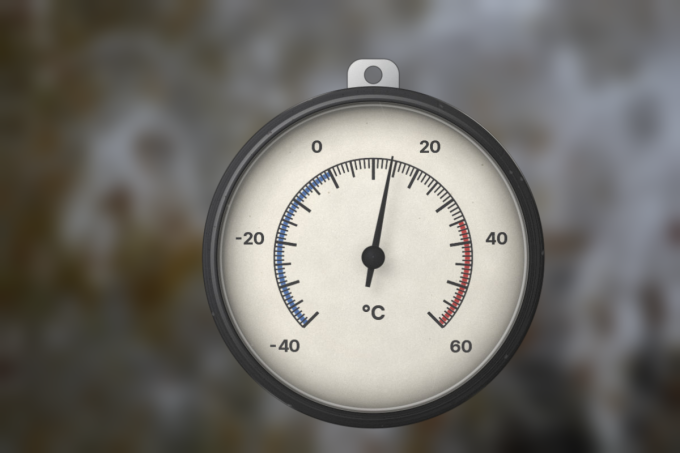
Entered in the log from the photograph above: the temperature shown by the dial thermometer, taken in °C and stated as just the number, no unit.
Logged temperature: 14
